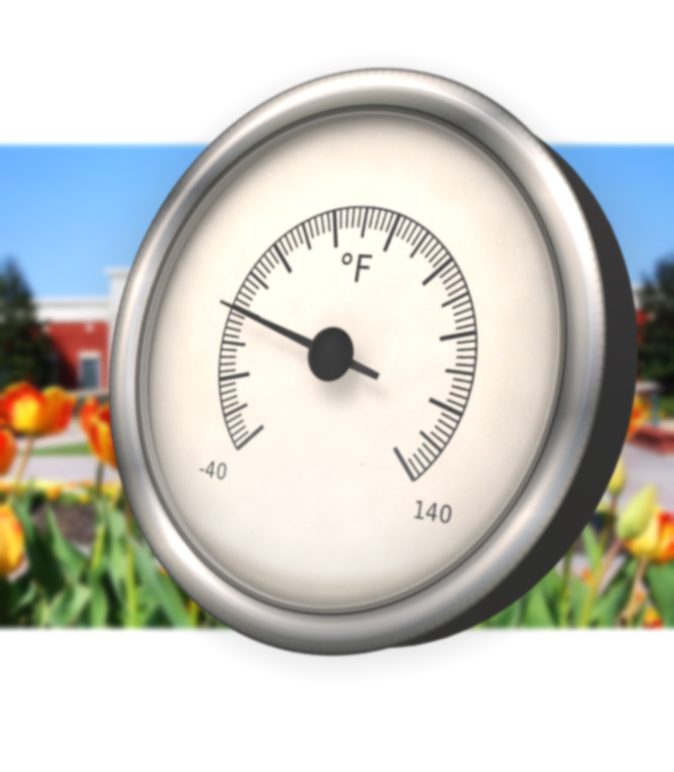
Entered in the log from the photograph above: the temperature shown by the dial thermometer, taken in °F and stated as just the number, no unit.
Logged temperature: 0
